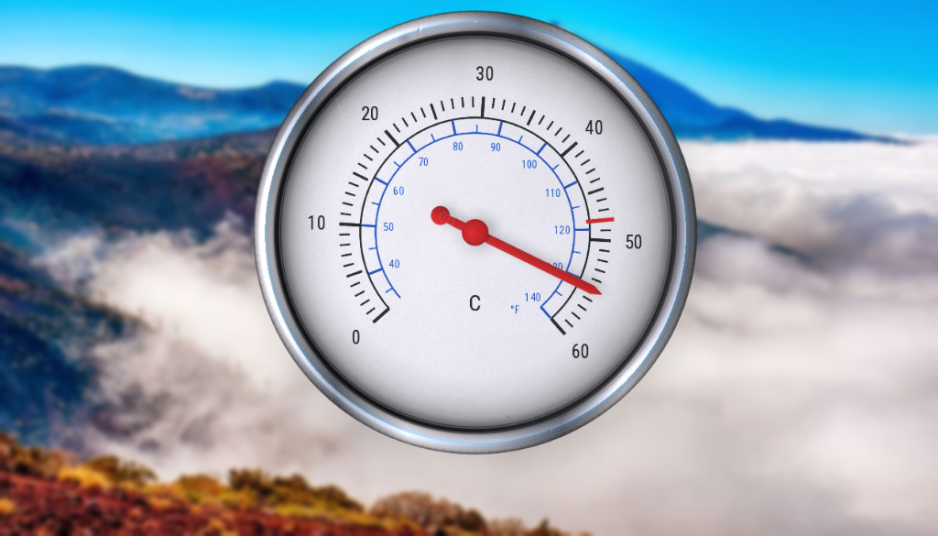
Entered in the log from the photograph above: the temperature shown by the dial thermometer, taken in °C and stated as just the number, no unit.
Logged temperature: 55
